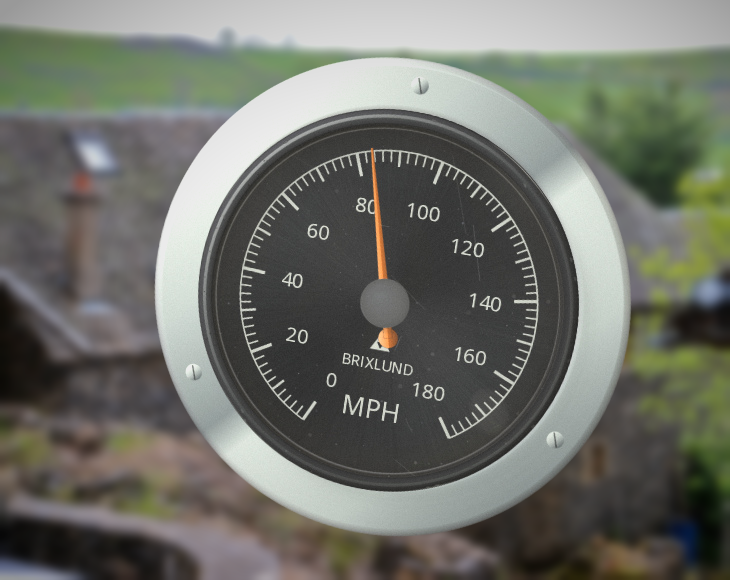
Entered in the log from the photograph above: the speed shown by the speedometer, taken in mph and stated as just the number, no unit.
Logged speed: 84
